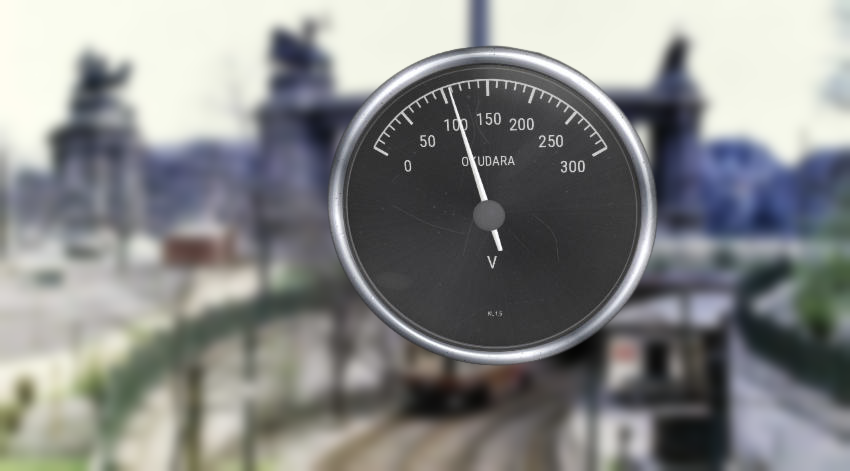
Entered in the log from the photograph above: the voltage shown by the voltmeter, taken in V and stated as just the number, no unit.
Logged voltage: 110
